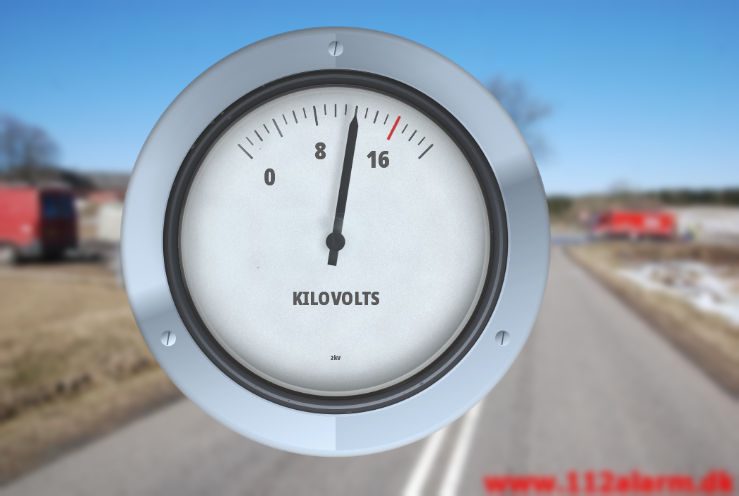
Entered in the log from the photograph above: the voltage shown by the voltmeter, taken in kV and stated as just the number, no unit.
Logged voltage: 12
